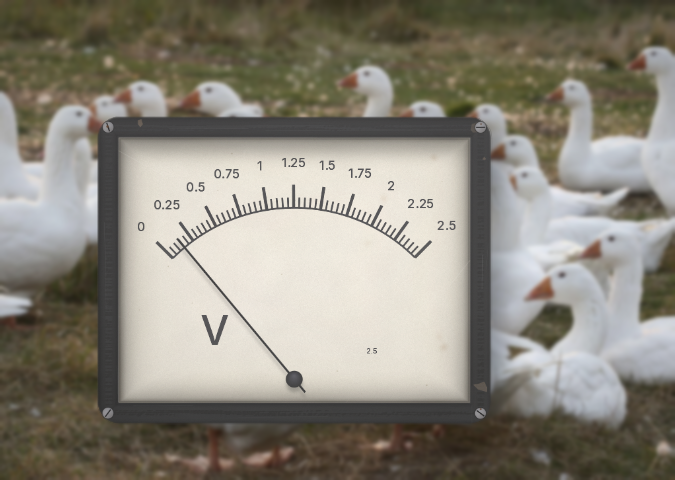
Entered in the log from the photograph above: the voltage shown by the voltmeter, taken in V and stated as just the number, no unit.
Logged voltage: 0.15
